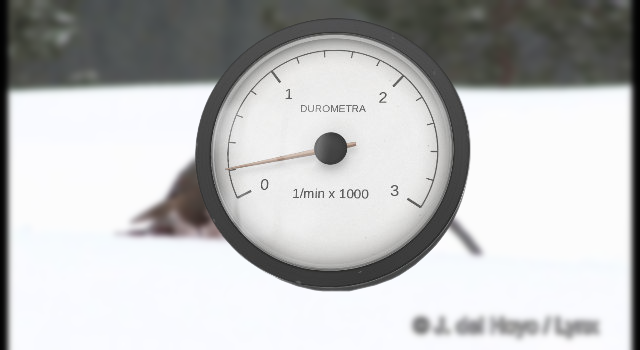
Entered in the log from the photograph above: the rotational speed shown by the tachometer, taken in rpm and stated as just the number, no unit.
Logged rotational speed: 200
